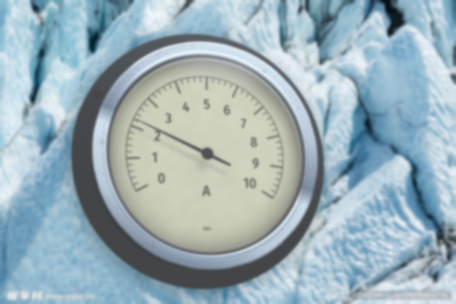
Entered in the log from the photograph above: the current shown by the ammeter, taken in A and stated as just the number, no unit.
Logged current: 2.2
